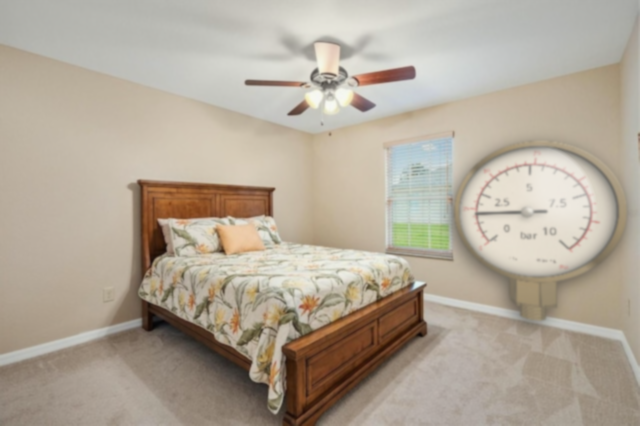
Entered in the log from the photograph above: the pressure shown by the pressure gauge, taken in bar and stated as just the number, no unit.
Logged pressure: 1.5
